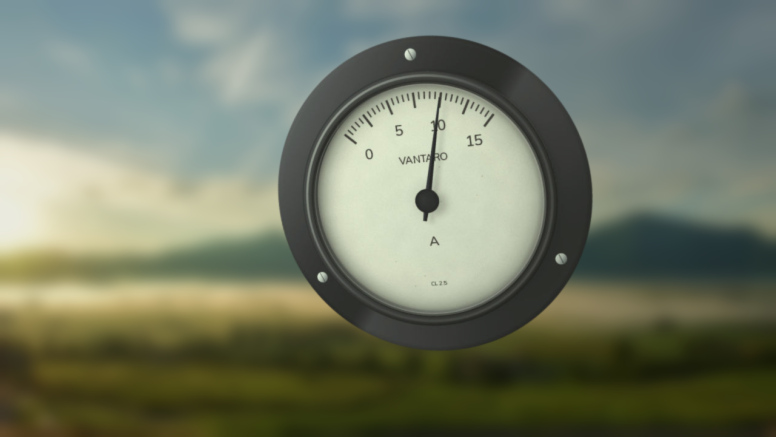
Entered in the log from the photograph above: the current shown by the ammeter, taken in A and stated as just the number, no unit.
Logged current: 10
